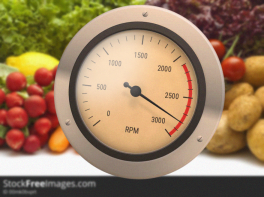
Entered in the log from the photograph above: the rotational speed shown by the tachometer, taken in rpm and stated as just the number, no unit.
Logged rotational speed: 2800
